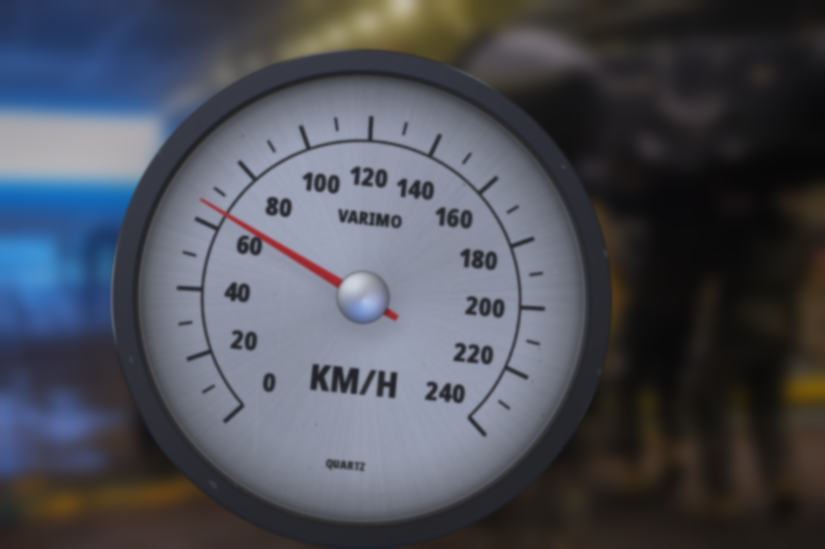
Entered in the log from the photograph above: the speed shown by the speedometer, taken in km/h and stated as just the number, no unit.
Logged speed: 65
